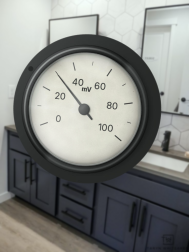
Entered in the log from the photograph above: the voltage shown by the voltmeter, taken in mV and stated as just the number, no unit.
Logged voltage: 30
